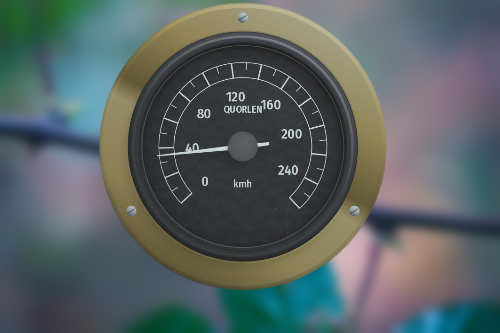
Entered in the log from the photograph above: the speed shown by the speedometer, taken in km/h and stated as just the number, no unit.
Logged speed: 35
